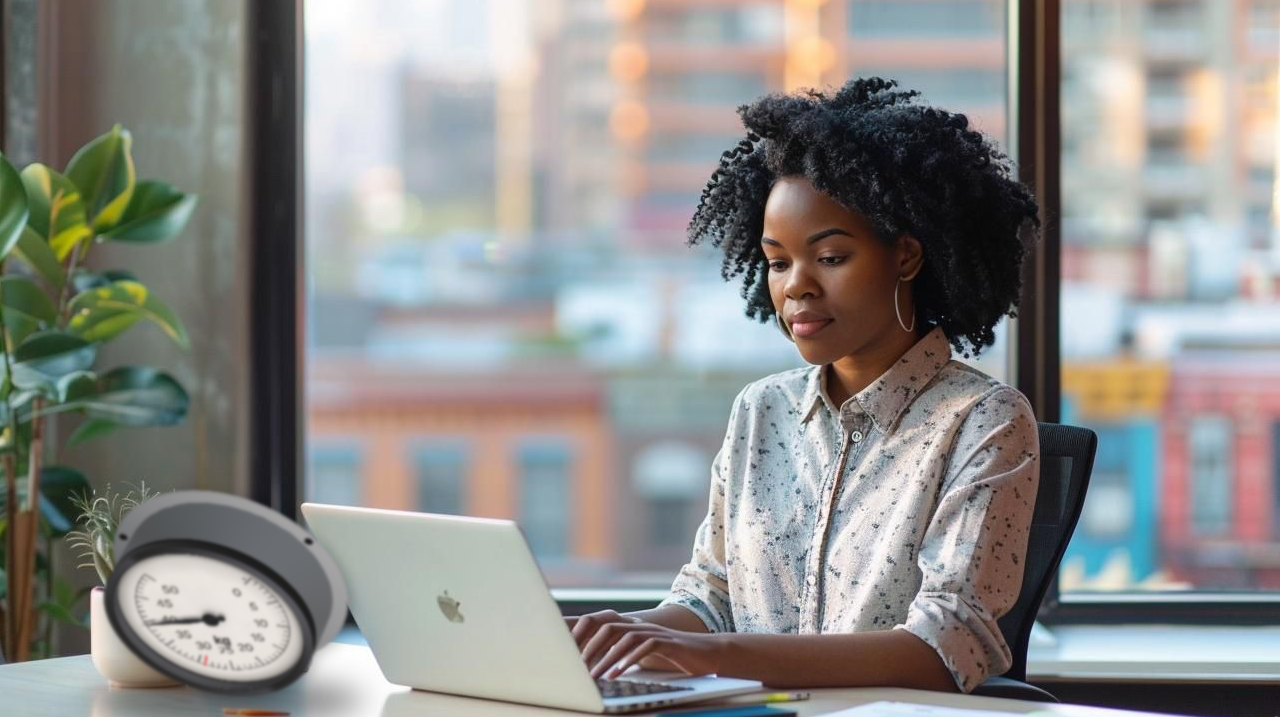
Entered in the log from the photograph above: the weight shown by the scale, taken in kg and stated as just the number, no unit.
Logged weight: 40
